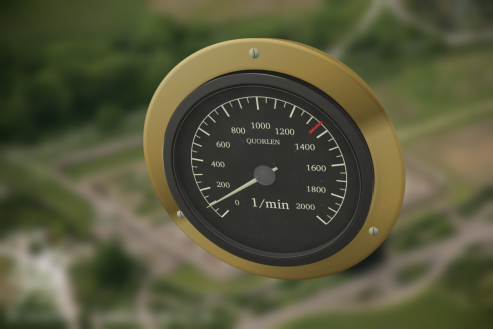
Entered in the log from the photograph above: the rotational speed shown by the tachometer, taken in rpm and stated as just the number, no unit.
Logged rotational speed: 100
